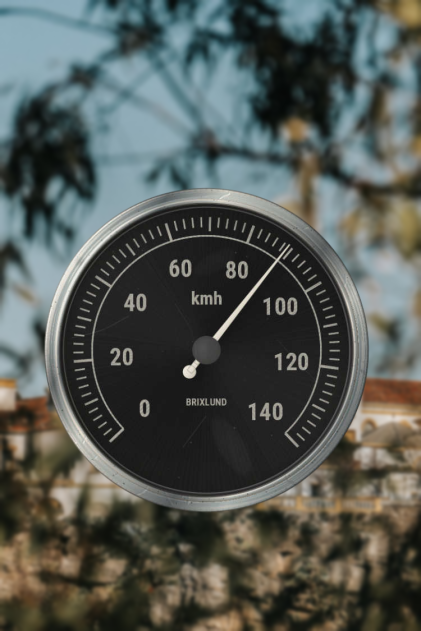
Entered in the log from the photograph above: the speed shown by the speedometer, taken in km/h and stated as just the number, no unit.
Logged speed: 89
